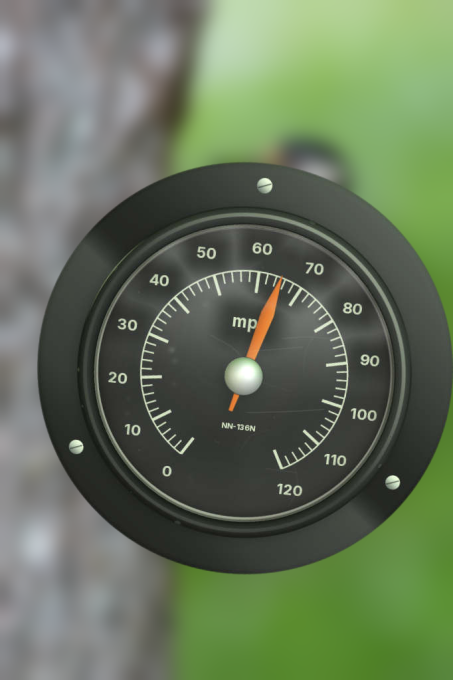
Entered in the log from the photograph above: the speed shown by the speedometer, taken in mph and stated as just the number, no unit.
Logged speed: 65
